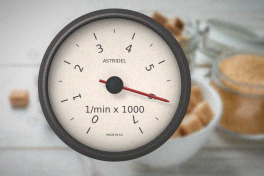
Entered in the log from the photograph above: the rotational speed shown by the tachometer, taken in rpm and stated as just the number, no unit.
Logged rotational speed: 6000
